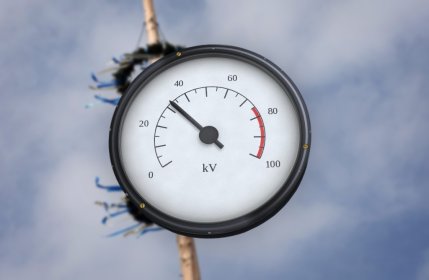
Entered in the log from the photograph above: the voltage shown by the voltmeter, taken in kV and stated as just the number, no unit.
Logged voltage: 32.5
